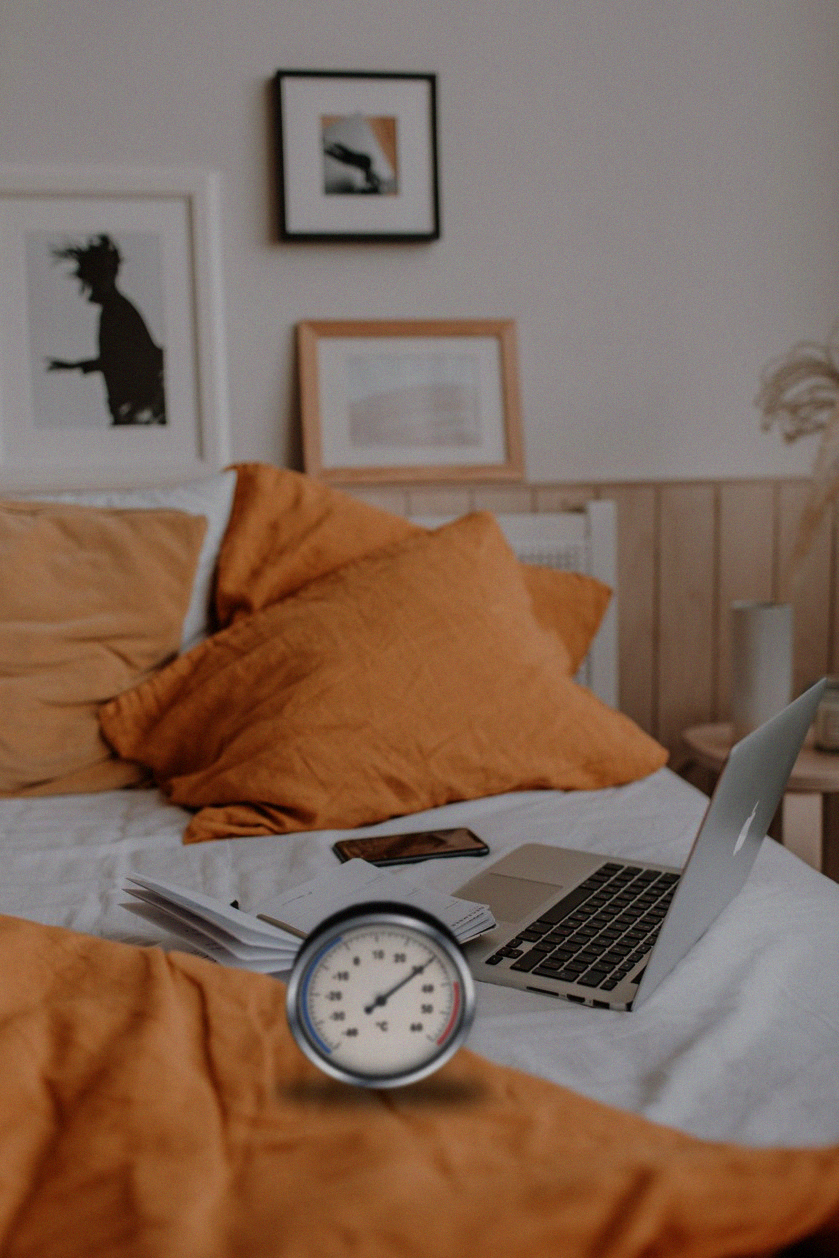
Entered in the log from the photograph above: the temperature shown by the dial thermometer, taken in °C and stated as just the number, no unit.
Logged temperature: 30
